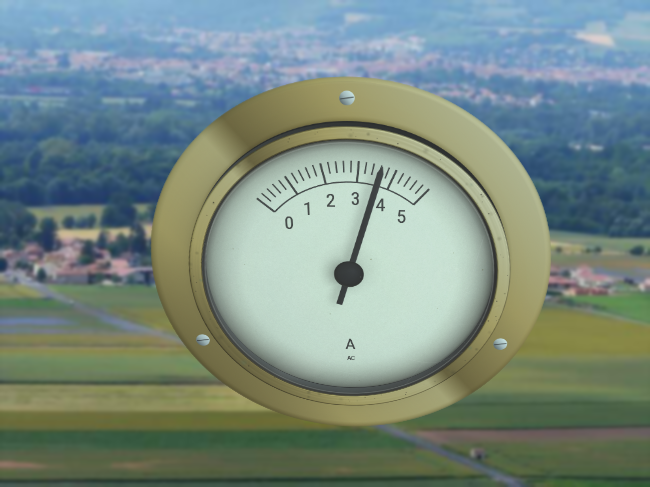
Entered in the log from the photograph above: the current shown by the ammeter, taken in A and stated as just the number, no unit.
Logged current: 3.6
